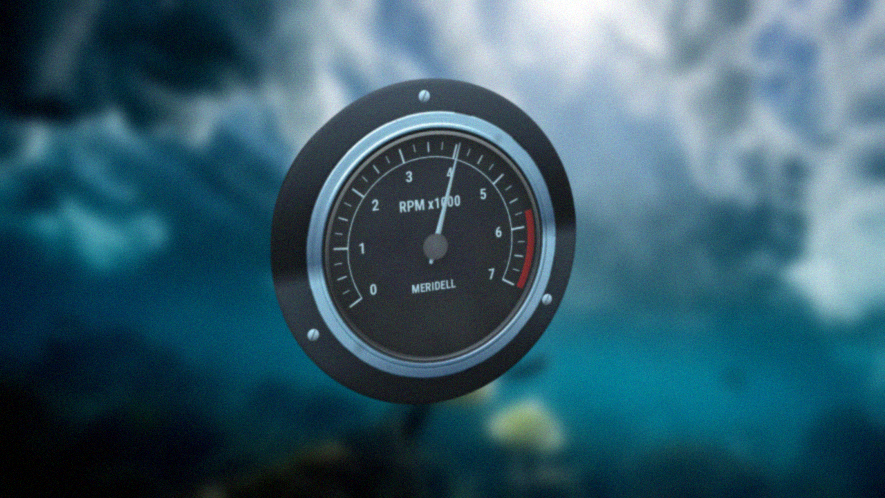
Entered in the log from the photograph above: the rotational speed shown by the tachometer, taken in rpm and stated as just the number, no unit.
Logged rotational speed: 4000
